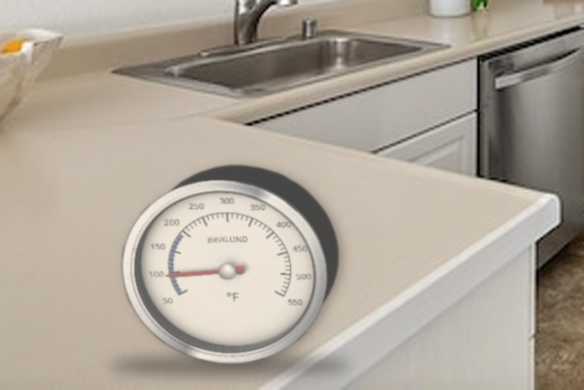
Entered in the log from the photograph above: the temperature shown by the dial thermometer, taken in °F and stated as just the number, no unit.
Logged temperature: 100
